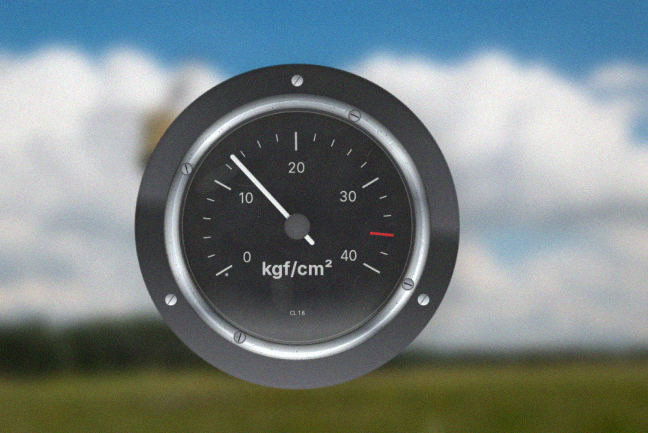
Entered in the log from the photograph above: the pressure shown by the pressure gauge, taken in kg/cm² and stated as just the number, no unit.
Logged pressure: 13
